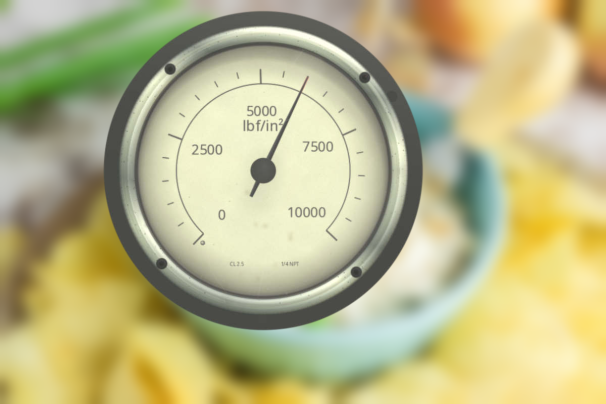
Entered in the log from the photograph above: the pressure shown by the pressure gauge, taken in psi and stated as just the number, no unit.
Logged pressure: 6000
